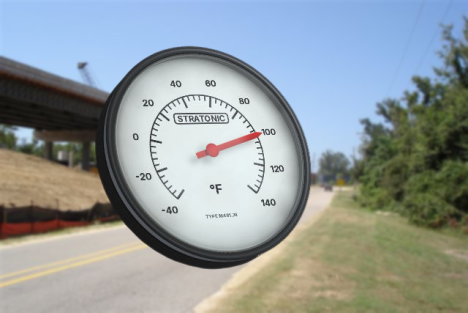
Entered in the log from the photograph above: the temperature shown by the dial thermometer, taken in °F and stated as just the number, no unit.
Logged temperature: 100
